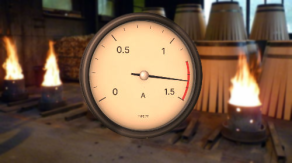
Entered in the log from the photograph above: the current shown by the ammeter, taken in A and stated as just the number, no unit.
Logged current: 1.35
